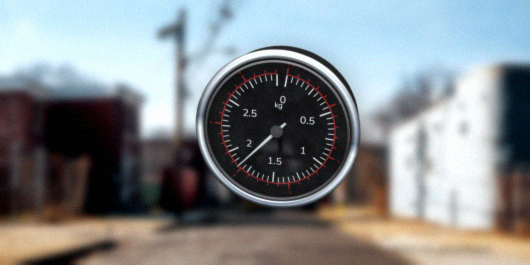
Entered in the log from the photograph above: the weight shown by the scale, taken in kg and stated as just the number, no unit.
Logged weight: 1.85
